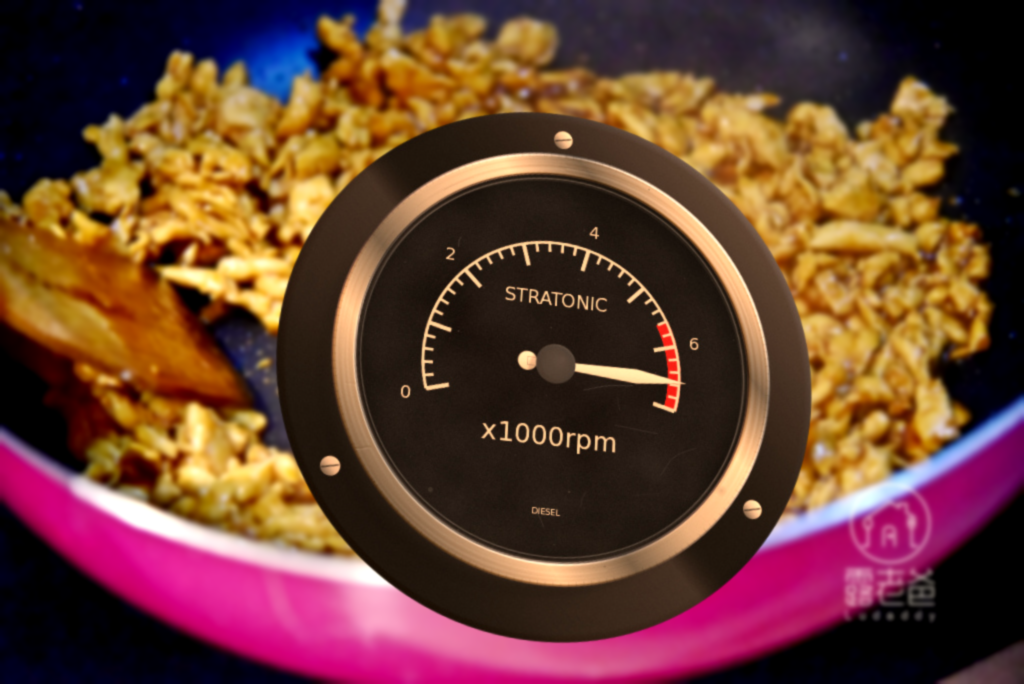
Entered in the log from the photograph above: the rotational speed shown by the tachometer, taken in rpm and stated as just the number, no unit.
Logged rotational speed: 6600
